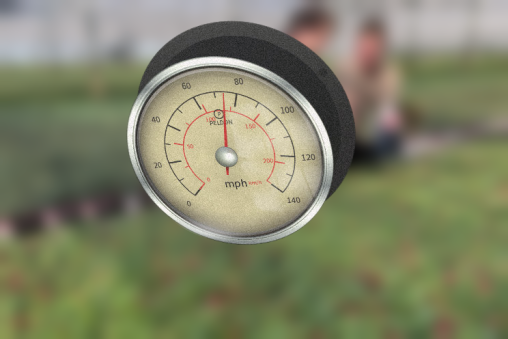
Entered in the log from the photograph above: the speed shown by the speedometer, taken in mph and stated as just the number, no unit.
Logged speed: 75
